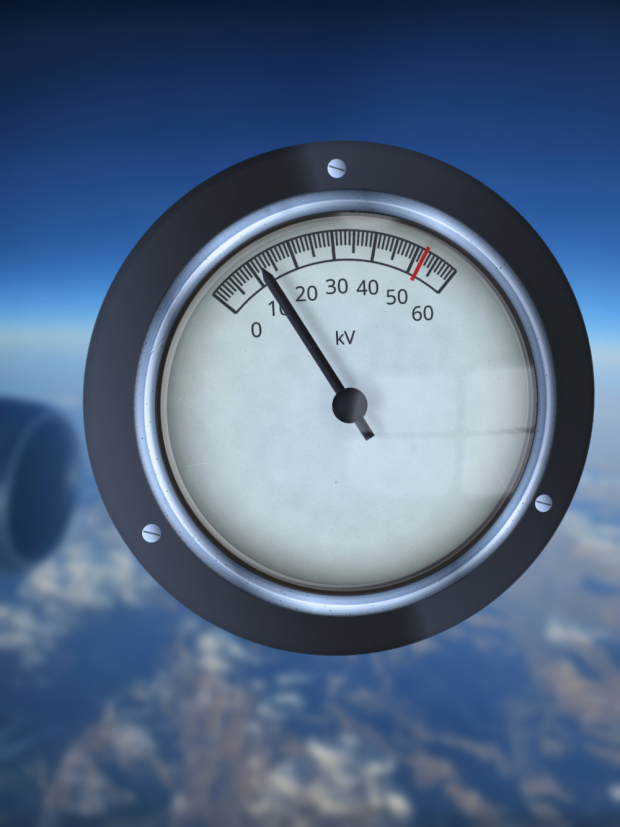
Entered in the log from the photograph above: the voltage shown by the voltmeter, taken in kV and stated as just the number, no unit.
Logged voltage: 12
